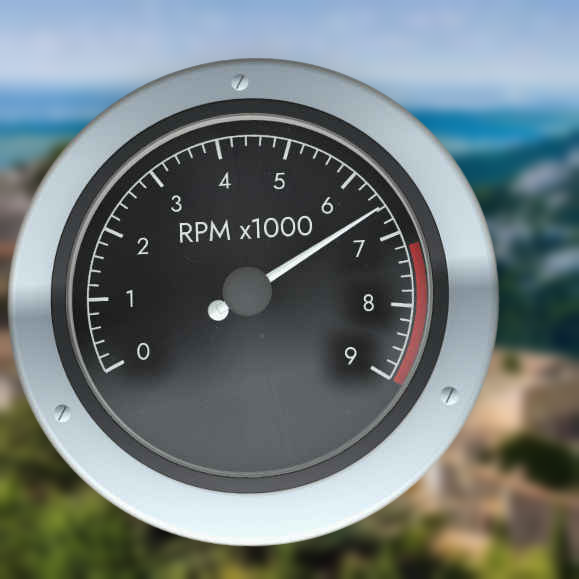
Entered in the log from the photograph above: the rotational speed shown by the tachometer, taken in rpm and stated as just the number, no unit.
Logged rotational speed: 6600
